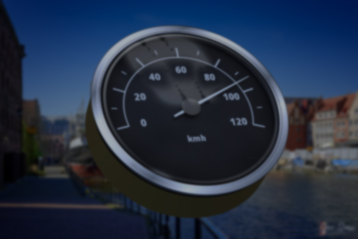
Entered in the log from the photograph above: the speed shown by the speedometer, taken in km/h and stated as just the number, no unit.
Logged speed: 95
